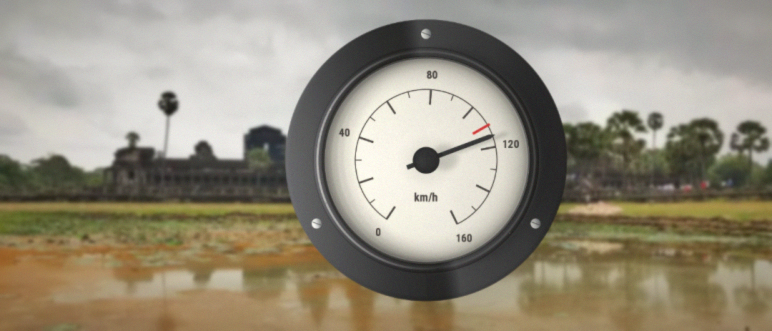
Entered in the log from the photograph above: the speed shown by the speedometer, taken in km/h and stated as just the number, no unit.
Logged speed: 115
